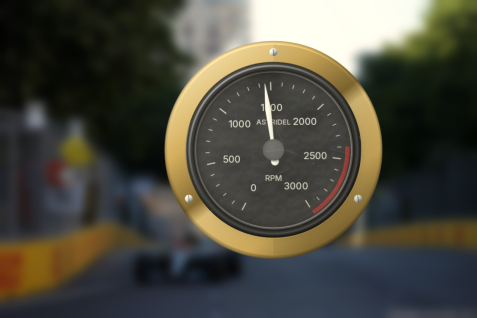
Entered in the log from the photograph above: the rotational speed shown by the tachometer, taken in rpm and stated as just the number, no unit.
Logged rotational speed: 1450
